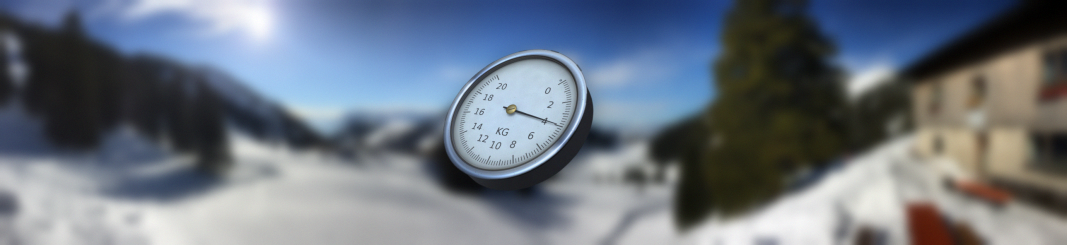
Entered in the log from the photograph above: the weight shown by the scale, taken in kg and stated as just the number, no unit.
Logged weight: 4
